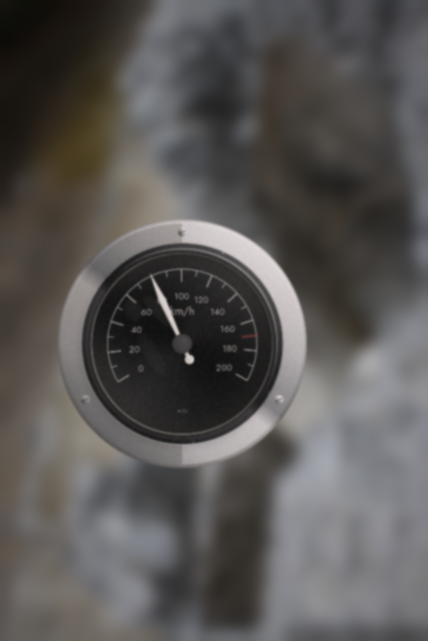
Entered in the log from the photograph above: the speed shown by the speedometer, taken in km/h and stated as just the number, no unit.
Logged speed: 80
